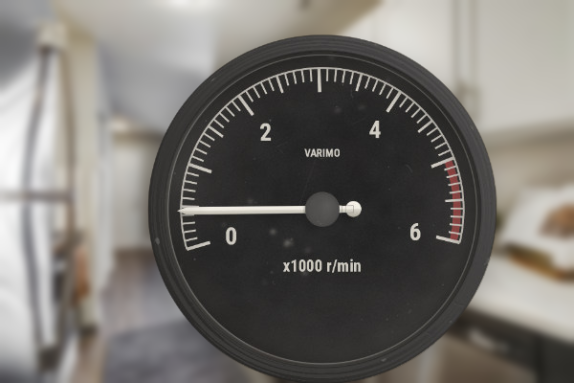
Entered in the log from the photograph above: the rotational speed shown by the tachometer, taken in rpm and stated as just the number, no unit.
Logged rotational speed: 450
